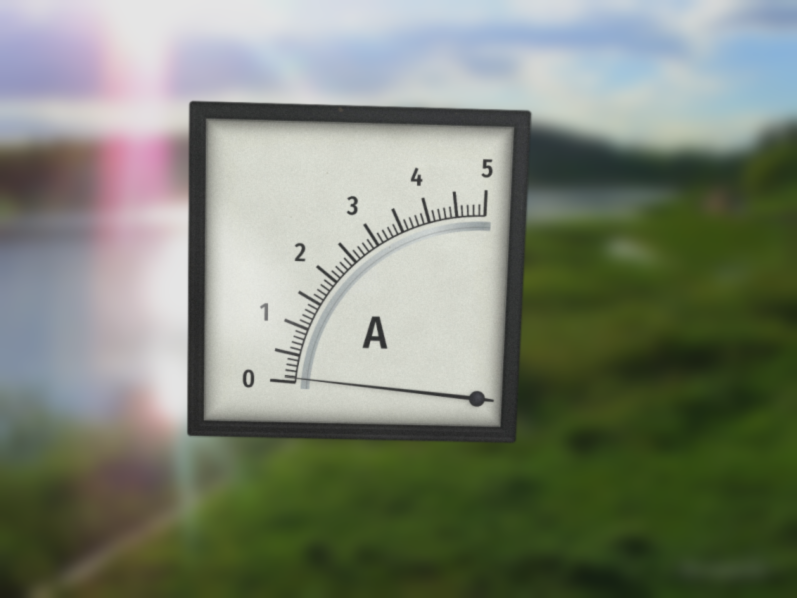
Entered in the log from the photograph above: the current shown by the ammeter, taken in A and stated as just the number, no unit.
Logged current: 0.1
